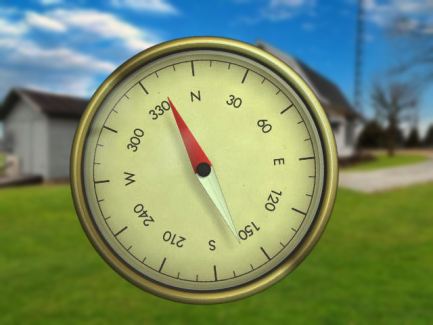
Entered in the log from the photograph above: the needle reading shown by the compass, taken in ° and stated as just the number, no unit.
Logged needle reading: 340
